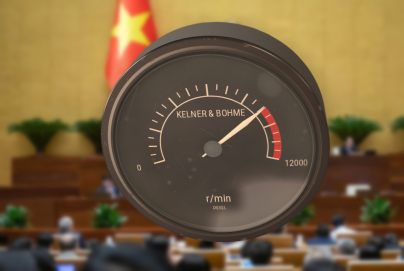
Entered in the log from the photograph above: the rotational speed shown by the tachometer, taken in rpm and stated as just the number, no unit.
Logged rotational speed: 9000
